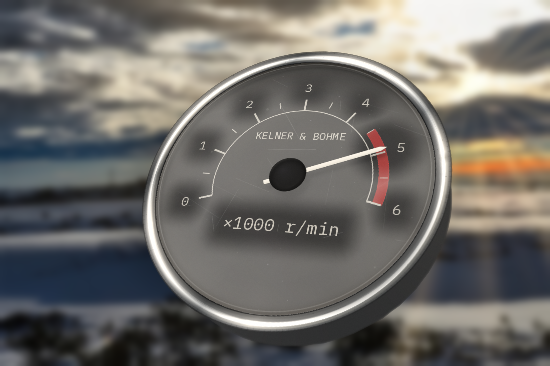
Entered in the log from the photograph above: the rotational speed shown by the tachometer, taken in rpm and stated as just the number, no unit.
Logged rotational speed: 5000
